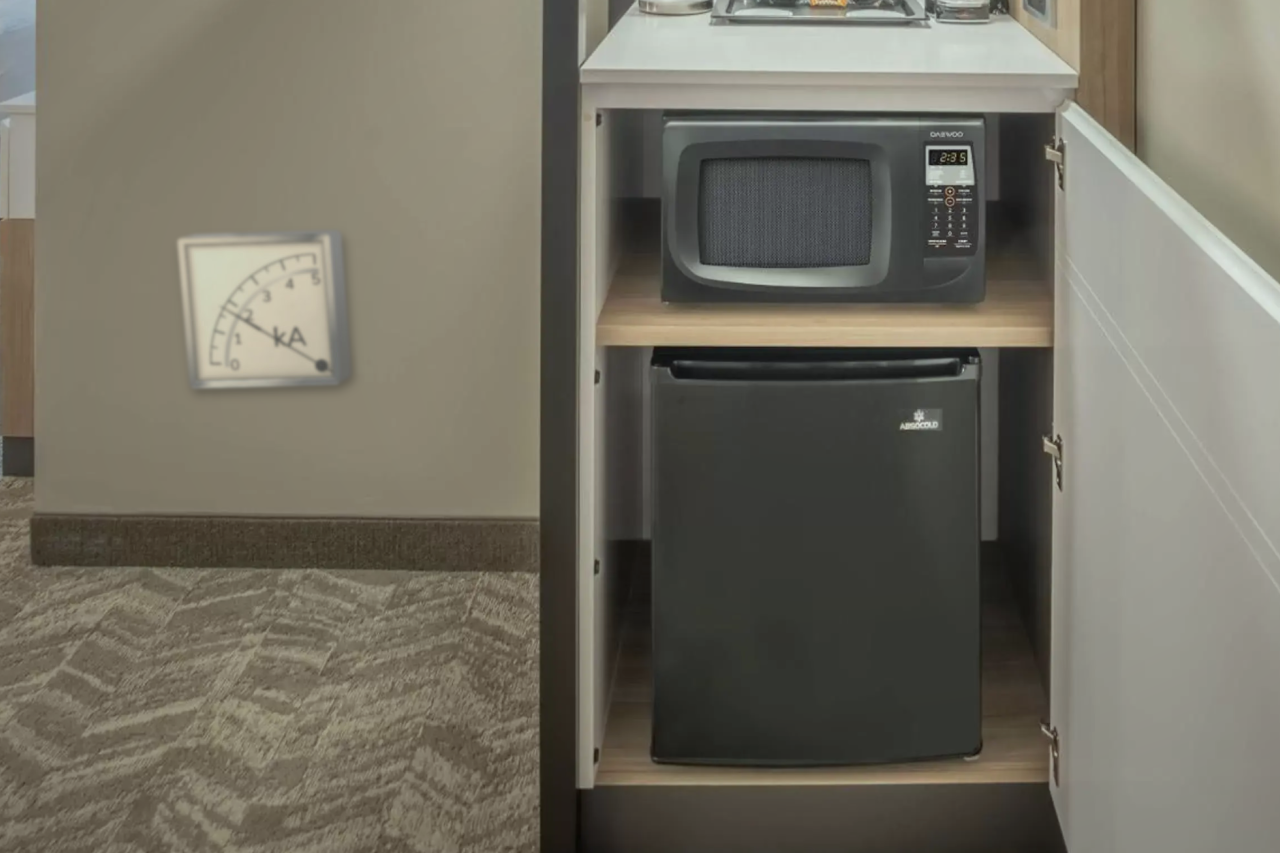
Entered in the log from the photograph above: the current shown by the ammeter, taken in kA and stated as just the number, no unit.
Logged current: 1.75
